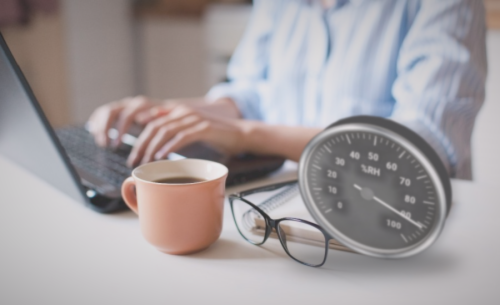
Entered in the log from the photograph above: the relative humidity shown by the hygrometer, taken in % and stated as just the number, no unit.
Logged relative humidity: 90
